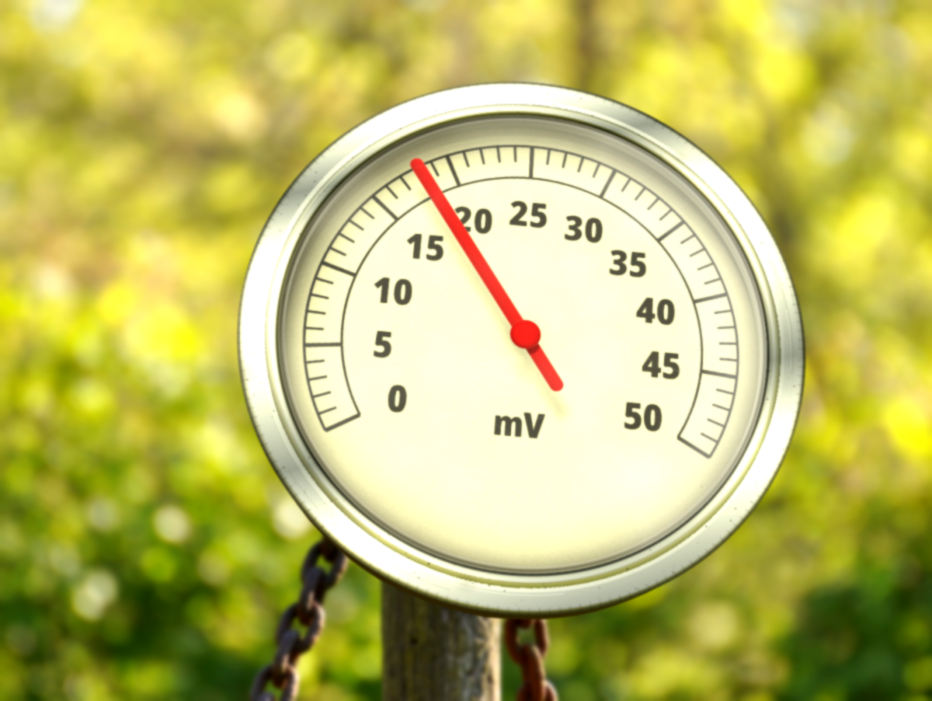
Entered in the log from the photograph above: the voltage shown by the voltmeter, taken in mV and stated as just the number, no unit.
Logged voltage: 18
